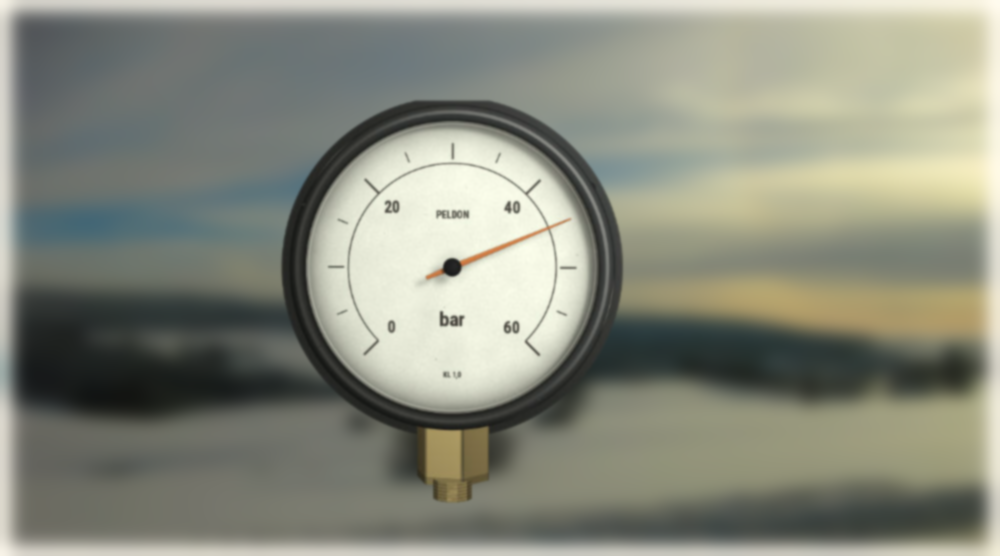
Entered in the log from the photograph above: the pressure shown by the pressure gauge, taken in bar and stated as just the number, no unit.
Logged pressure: 45
